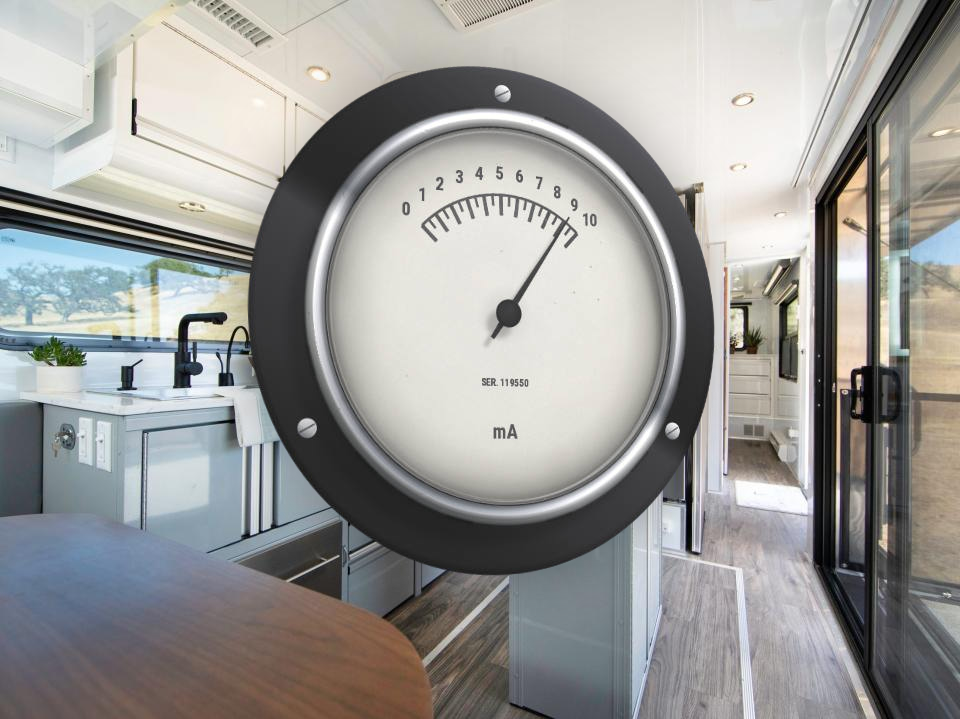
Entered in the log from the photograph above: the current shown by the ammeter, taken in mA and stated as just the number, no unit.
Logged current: 9
